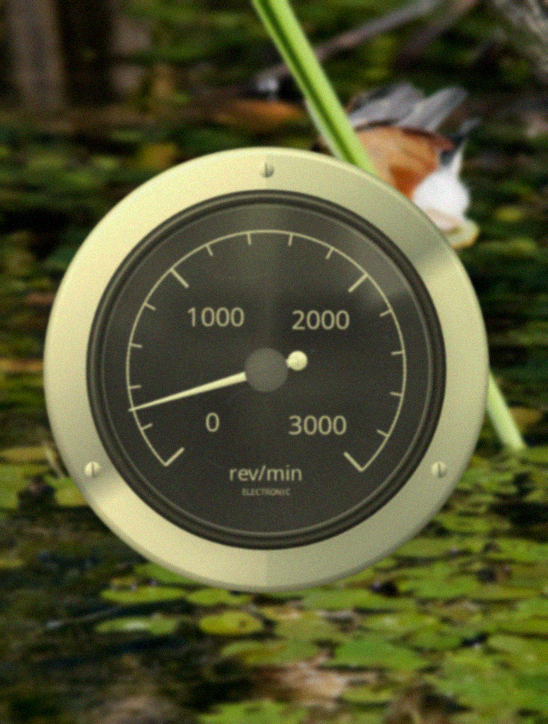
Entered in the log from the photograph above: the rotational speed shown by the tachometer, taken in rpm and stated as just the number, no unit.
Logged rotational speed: 300
